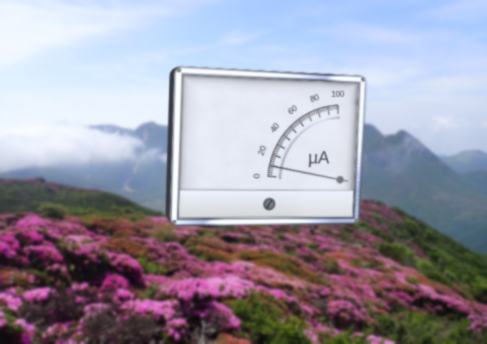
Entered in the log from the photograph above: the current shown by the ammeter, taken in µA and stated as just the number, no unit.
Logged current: 10
